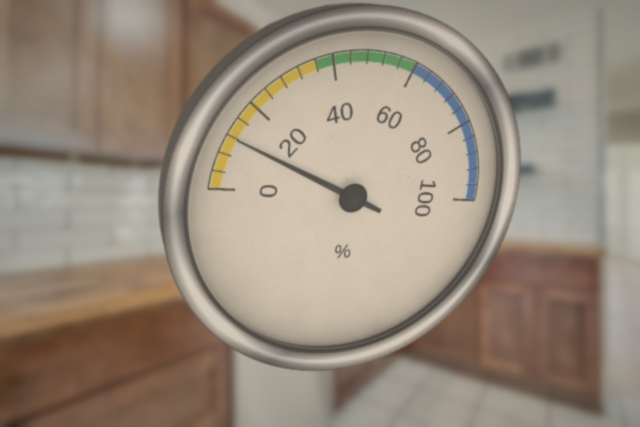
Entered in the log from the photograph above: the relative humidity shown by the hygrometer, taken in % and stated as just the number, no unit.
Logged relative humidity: 12
